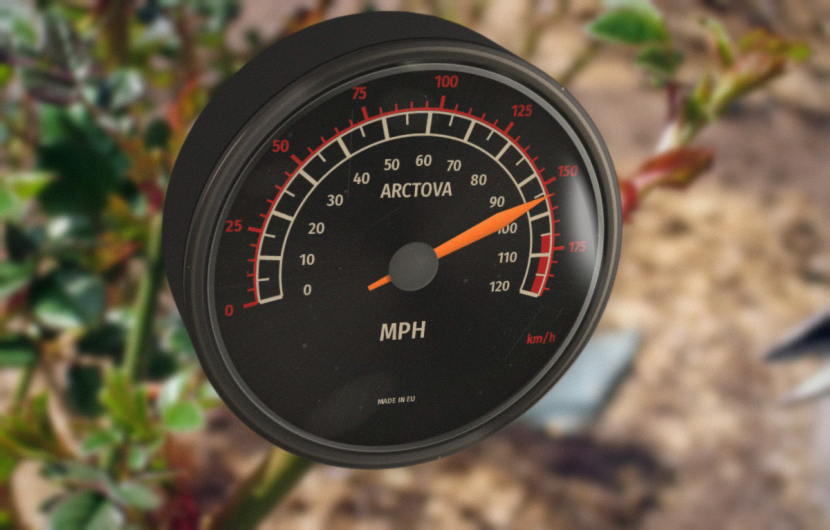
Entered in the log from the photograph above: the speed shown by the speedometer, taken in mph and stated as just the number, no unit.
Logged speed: 95
